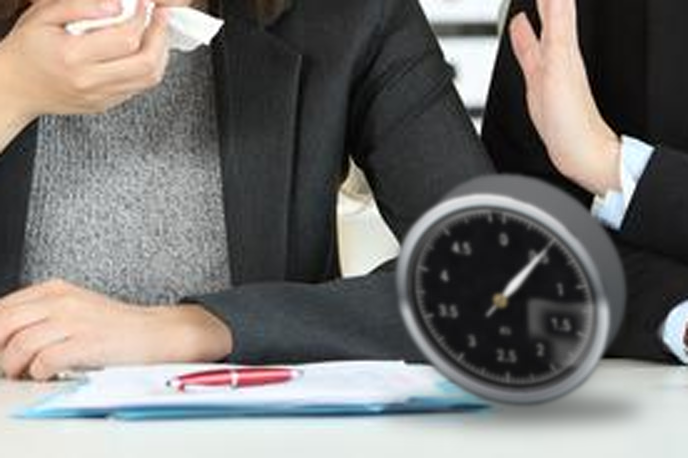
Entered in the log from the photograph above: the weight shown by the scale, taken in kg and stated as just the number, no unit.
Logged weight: 0.5
